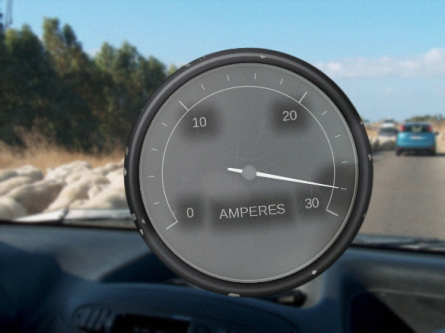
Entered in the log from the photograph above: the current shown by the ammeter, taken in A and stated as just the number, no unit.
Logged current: 28
